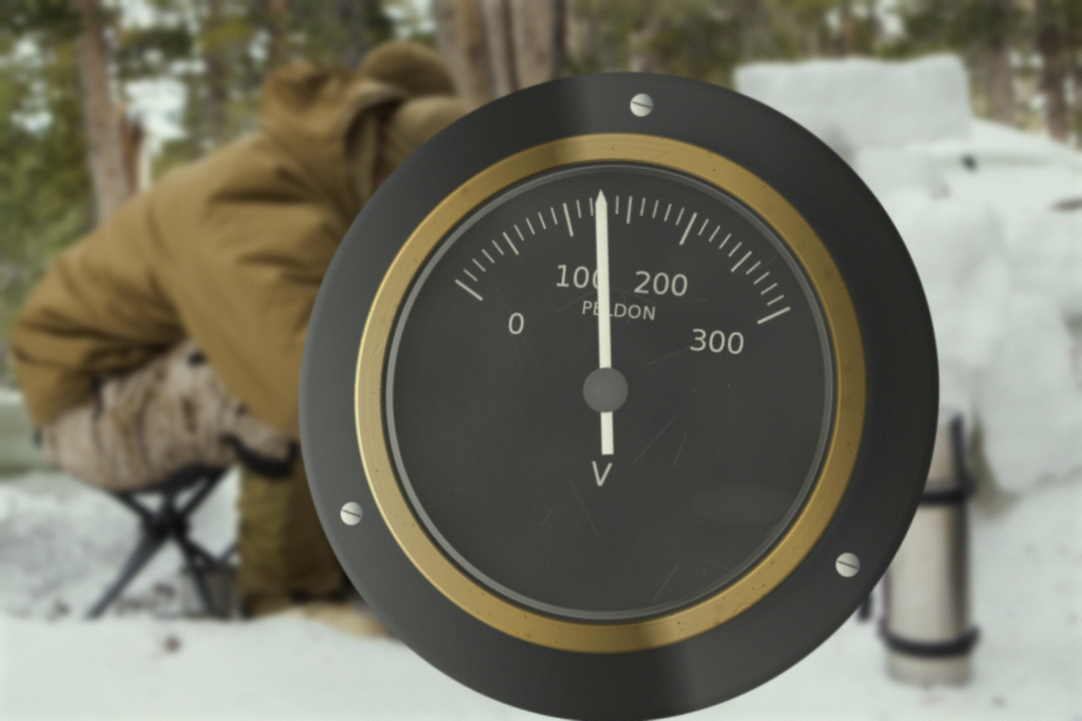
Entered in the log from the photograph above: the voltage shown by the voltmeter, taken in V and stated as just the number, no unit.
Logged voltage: 130
